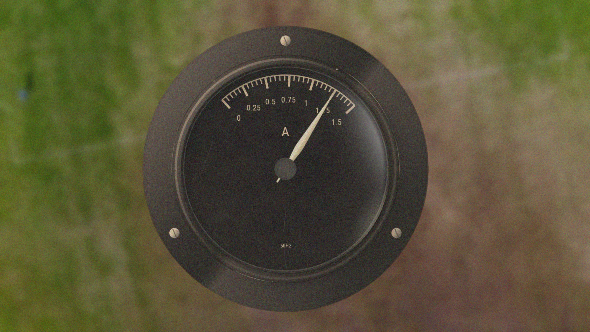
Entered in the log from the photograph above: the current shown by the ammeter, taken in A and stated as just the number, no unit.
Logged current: 1.25
